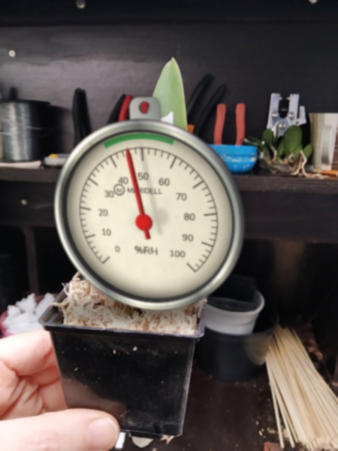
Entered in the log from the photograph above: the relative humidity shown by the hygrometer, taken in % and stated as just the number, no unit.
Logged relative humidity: 46
